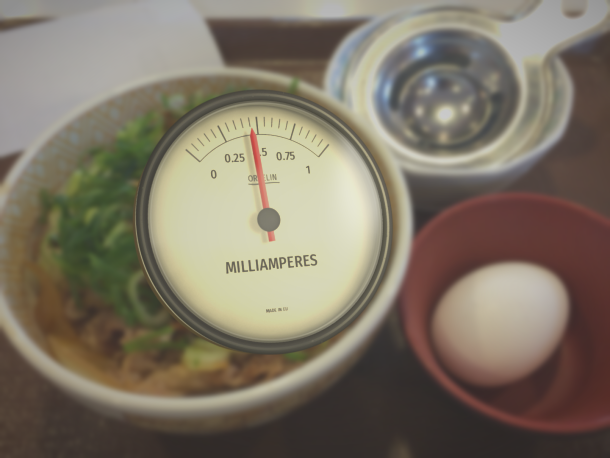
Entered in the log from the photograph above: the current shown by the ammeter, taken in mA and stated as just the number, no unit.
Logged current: 0.45
